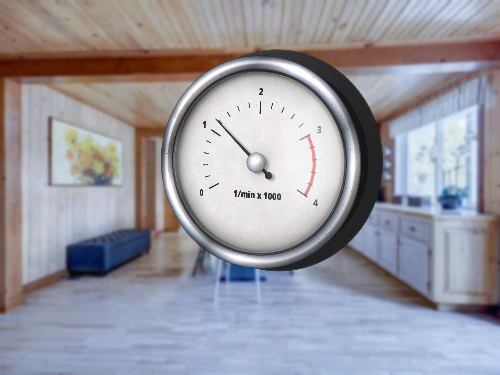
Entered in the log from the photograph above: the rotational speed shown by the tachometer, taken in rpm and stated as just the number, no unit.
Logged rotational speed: 1200
